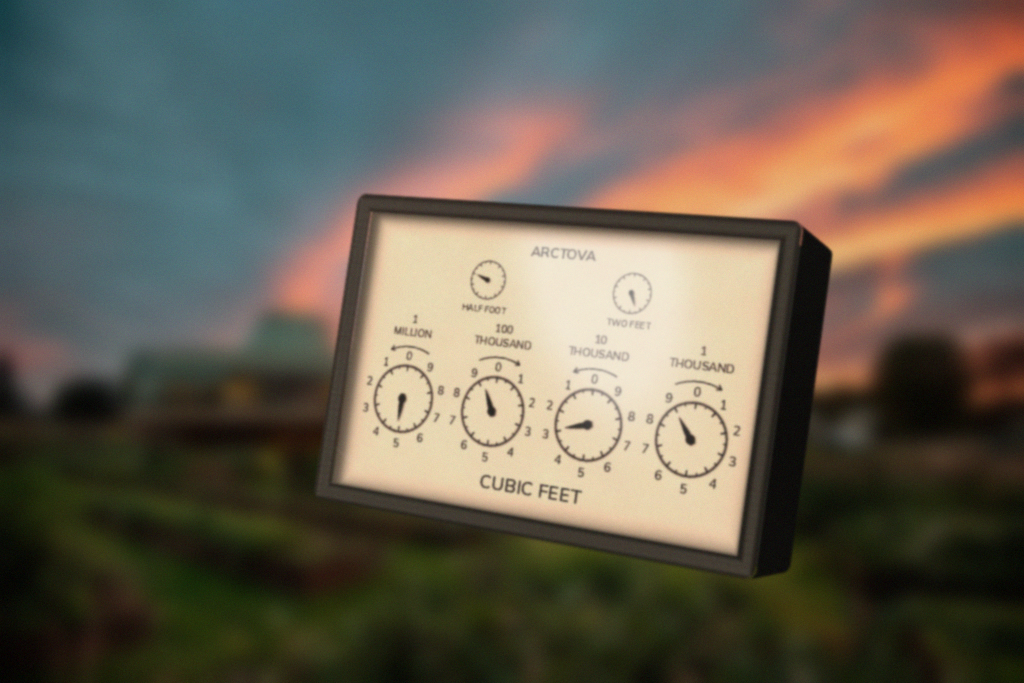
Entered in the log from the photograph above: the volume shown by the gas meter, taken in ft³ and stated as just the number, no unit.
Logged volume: 492900
